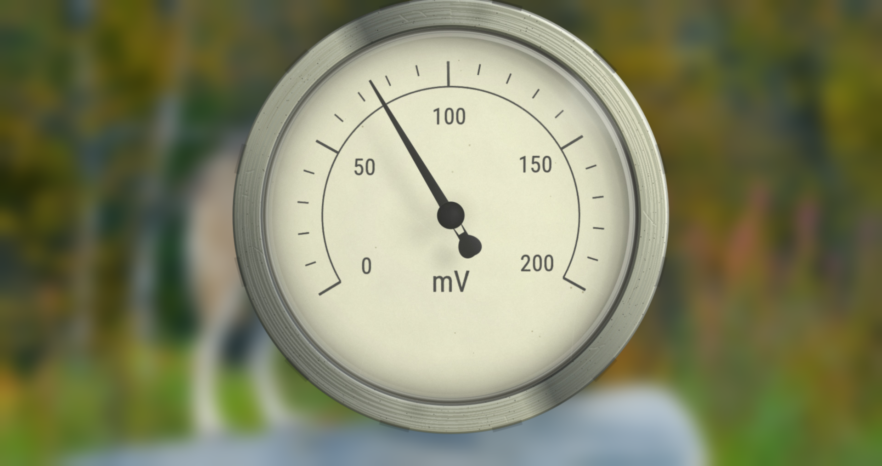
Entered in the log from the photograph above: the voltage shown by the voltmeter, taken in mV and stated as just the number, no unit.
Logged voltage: 75
